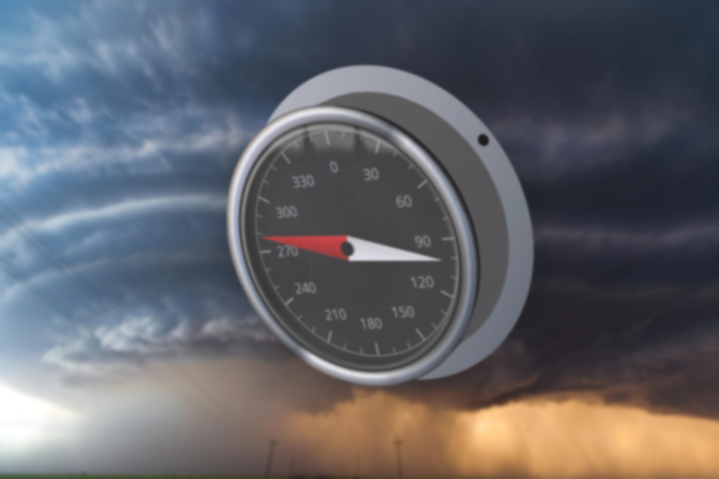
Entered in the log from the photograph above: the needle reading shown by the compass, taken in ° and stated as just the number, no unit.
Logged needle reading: 280
